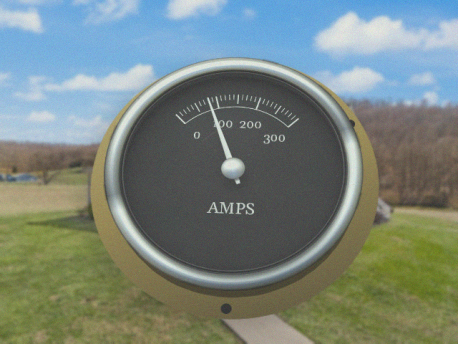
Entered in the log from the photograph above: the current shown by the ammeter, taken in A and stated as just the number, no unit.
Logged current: 80
